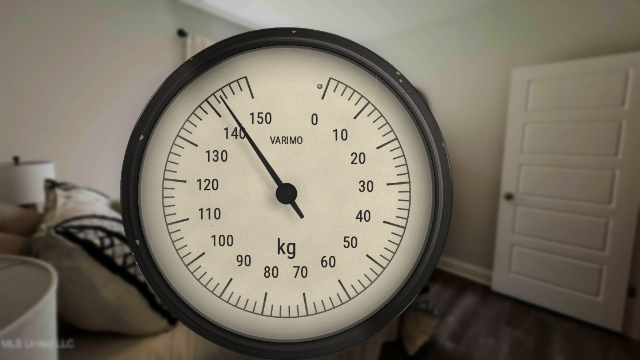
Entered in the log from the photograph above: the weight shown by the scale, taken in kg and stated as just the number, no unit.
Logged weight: 143
